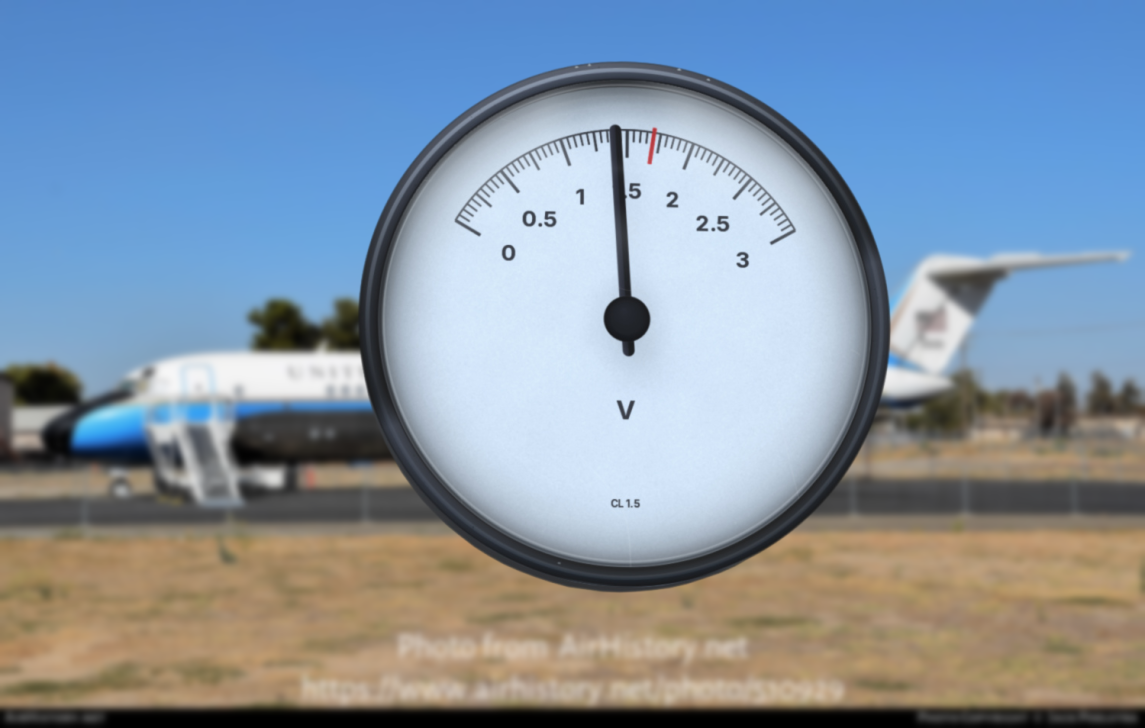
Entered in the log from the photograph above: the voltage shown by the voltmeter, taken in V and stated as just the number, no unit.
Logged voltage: 1.4
